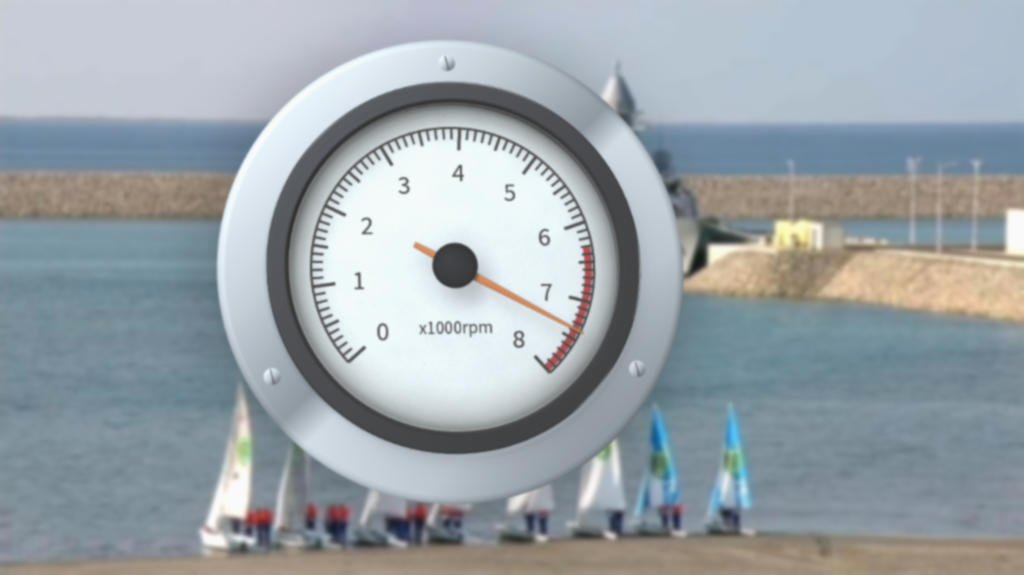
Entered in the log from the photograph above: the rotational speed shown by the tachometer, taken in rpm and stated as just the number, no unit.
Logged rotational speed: 7400
